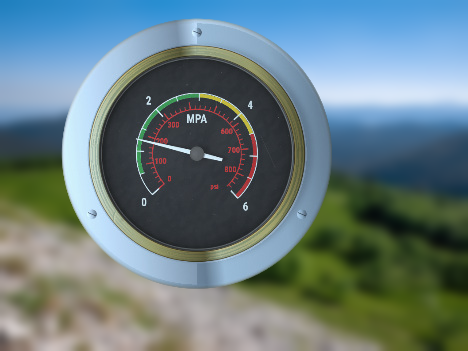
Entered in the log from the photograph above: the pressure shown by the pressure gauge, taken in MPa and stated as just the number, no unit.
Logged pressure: 1.25
